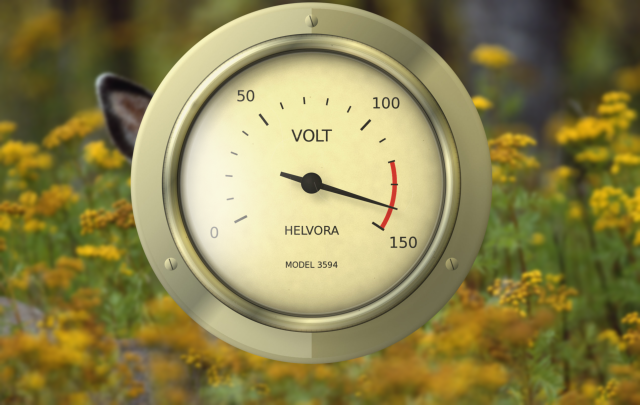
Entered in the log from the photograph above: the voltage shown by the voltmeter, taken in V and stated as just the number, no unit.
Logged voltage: 140
